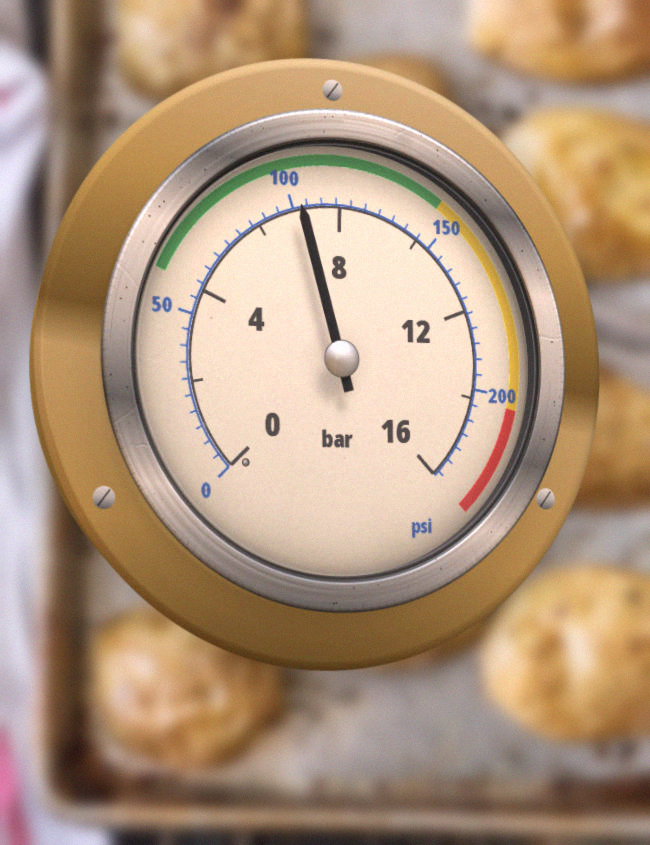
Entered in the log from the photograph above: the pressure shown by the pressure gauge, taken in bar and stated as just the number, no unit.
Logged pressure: 7
